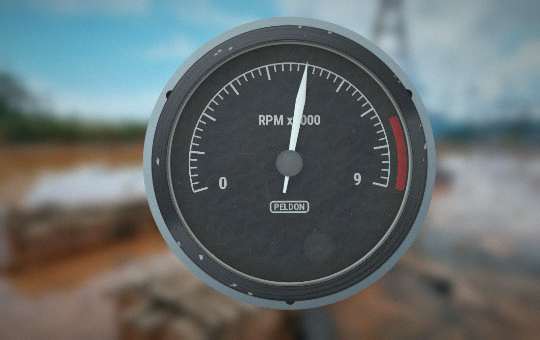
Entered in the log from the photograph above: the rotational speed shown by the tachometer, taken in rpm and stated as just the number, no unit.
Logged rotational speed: 5000
